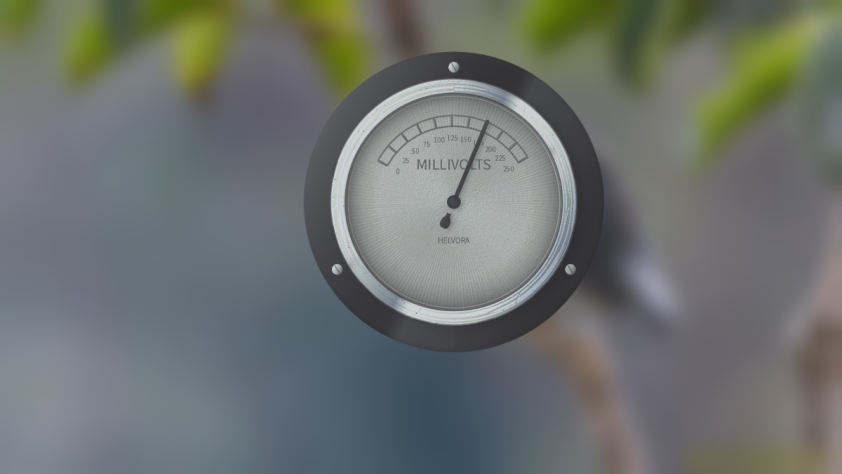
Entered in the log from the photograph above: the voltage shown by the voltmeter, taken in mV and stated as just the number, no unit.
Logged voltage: 175
